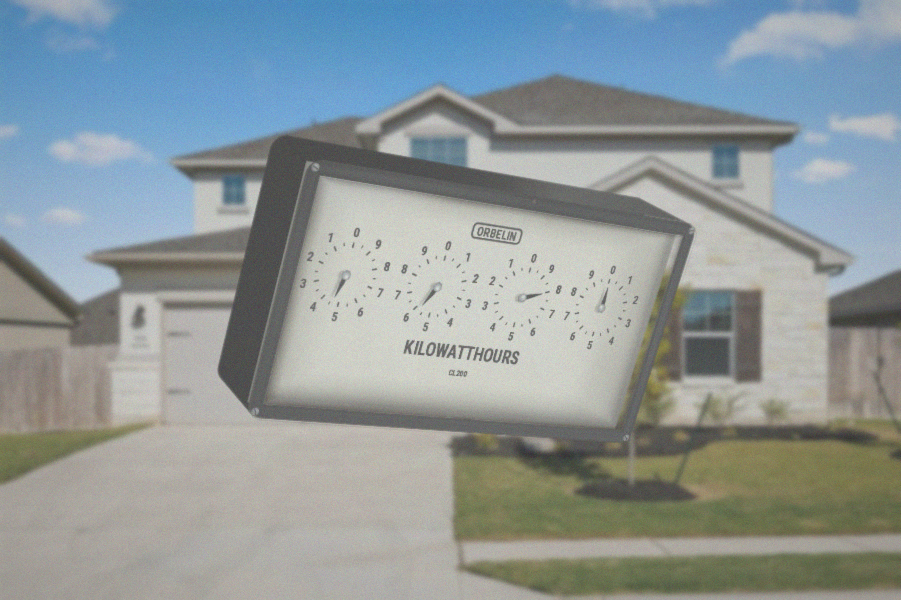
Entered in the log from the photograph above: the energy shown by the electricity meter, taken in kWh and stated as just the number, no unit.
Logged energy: 4580
